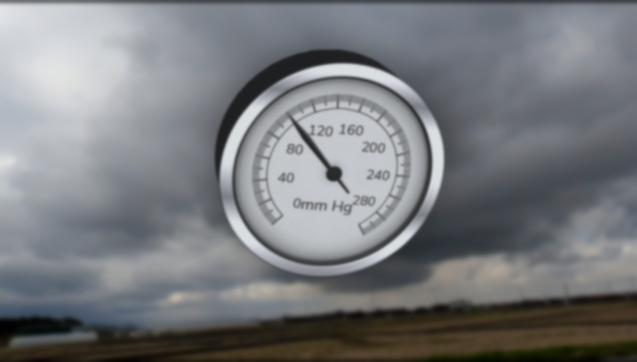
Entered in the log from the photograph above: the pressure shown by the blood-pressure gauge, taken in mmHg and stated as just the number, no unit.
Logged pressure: 100
